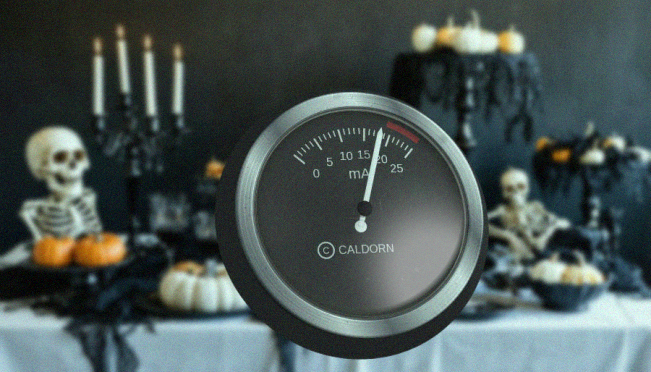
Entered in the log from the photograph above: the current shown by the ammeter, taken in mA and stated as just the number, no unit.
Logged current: 18
